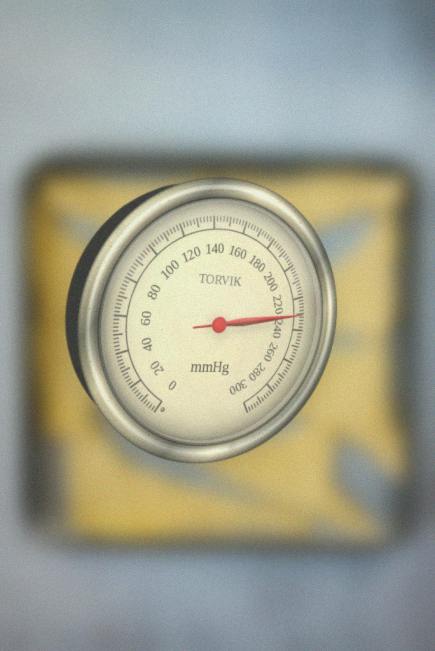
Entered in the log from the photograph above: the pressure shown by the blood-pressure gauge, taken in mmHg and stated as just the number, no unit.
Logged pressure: 230
